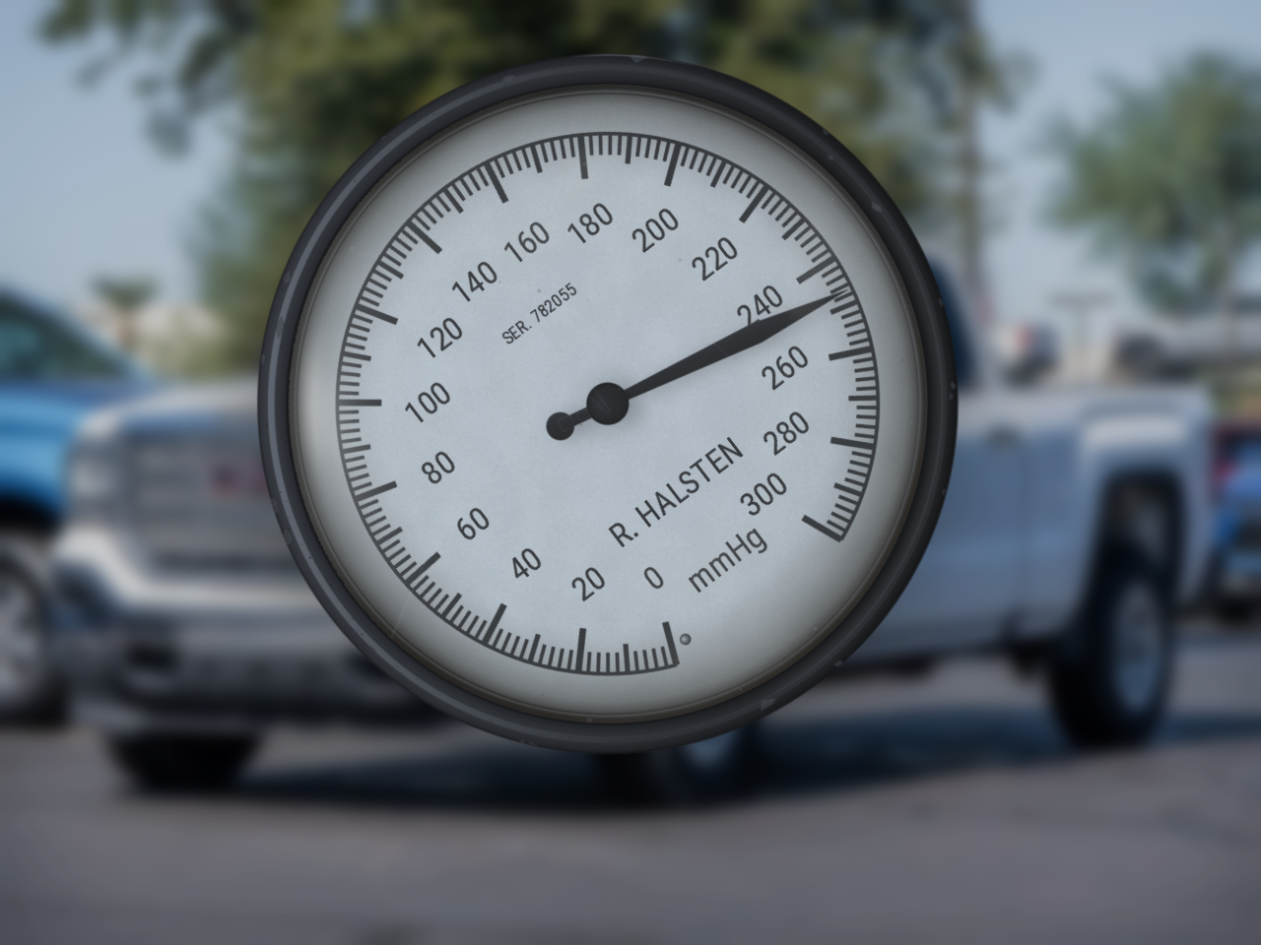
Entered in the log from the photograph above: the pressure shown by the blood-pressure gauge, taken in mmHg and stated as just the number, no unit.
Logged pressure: 247
